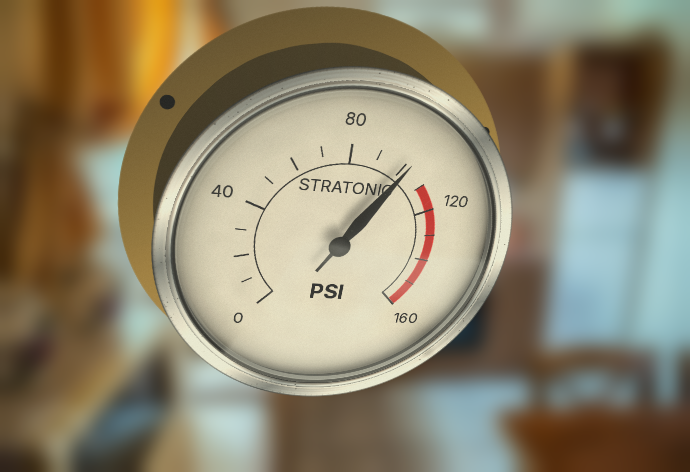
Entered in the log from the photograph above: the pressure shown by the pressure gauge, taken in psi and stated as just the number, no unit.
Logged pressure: 100
